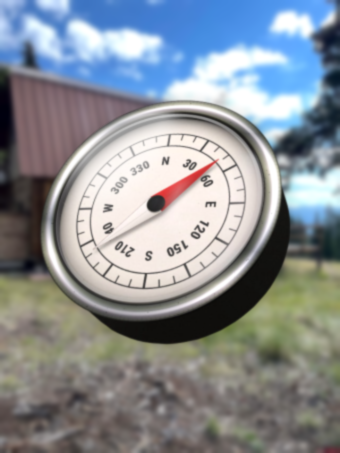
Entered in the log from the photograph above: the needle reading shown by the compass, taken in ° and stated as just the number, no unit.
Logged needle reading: 50
